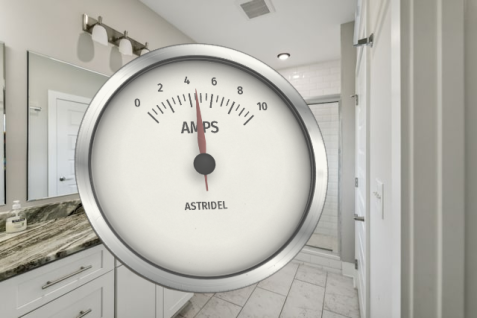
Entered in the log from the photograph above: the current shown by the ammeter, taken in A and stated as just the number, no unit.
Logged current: 4.5
